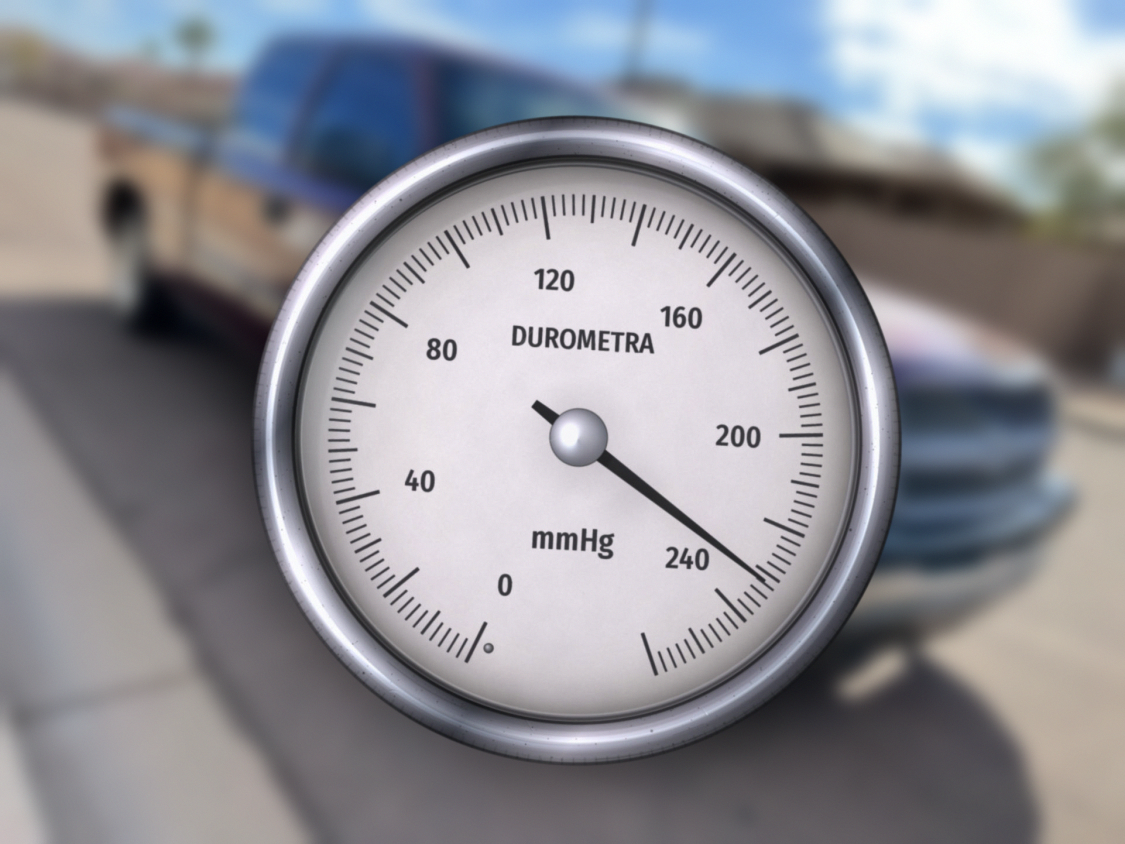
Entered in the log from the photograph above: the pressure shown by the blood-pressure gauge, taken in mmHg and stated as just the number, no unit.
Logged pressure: 232
